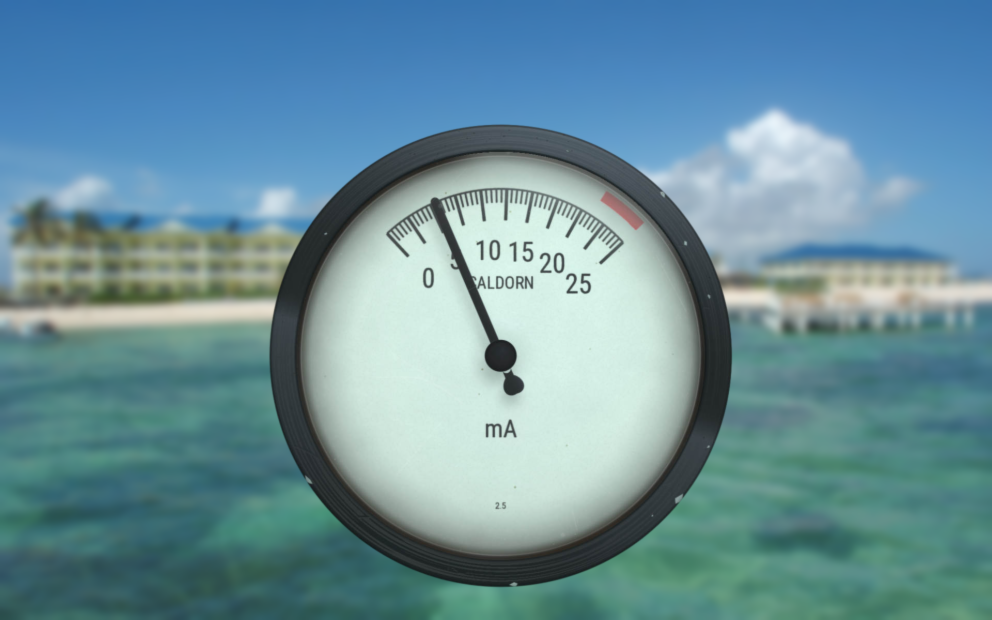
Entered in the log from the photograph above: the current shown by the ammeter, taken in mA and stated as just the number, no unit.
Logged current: 5.5
